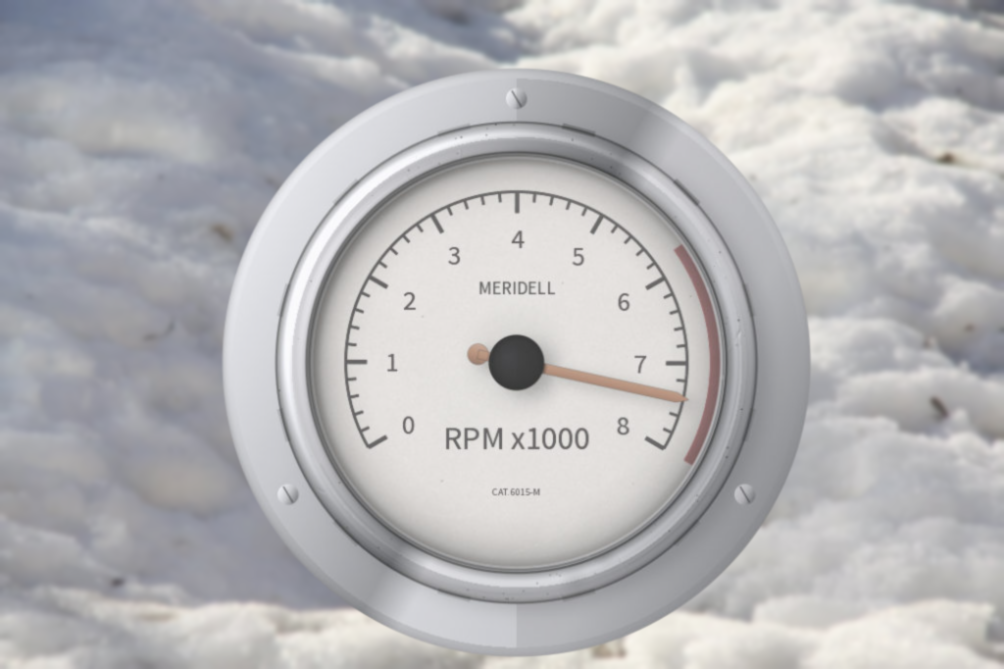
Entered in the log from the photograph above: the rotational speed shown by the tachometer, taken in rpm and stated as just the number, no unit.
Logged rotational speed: 7400
